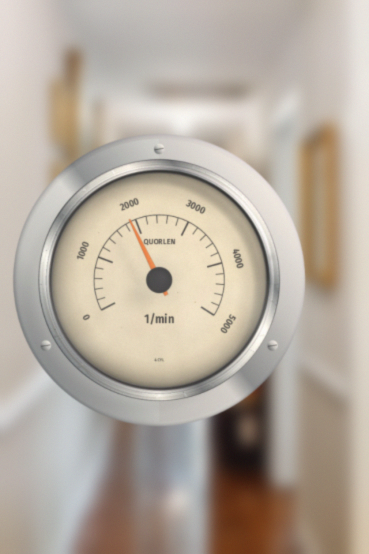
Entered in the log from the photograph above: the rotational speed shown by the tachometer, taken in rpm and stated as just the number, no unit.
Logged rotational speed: 1900
